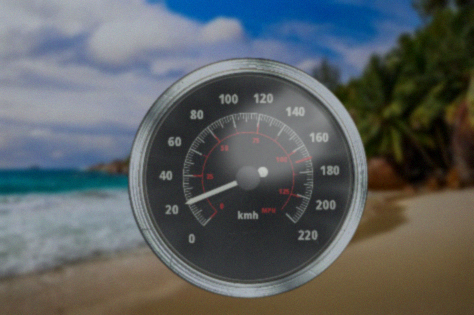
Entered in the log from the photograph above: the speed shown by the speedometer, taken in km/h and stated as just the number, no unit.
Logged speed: 20
